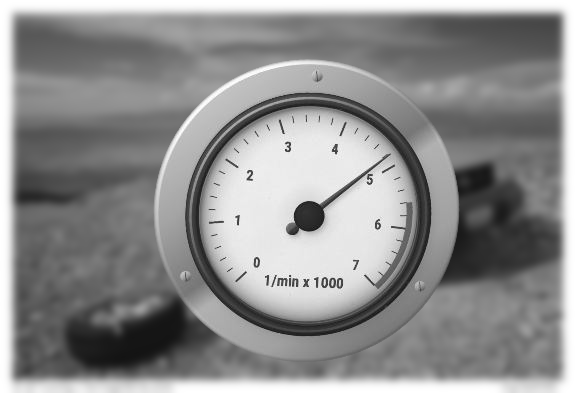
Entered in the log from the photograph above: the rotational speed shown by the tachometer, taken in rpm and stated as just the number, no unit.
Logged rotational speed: 4800
